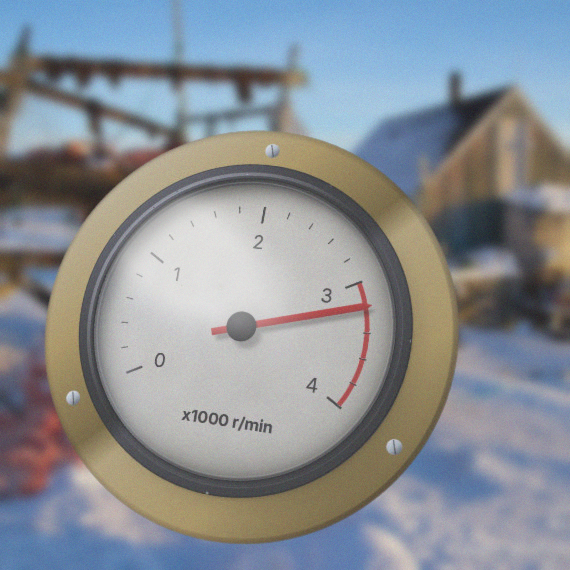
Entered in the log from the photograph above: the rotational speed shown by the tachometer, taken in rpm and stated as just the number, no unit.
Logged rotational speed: 3200
